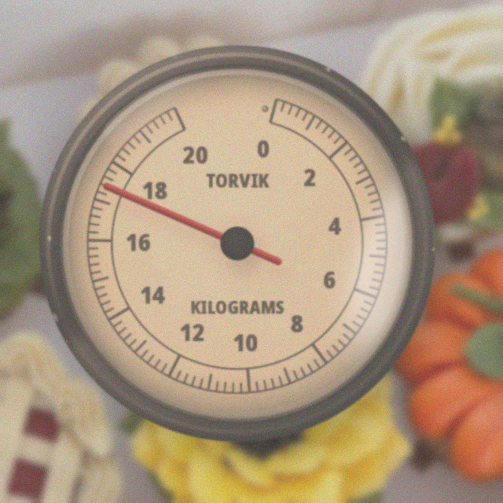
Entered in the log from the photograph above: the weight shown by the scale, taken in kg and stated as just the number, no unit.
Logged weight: 17.4
